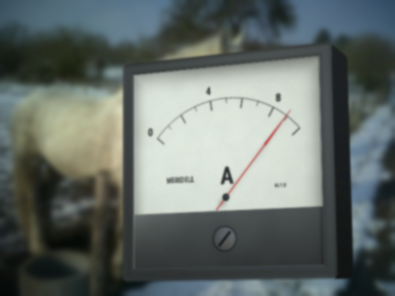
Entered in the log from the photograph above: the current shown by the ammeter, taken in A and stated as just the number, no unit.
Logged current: 9
